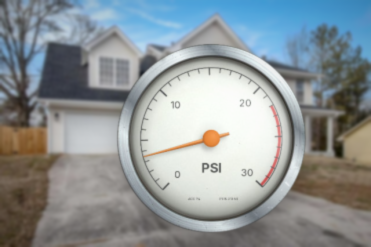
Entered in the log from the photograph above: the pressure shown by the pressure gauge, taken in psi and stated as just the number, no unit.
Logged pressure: 3.5
